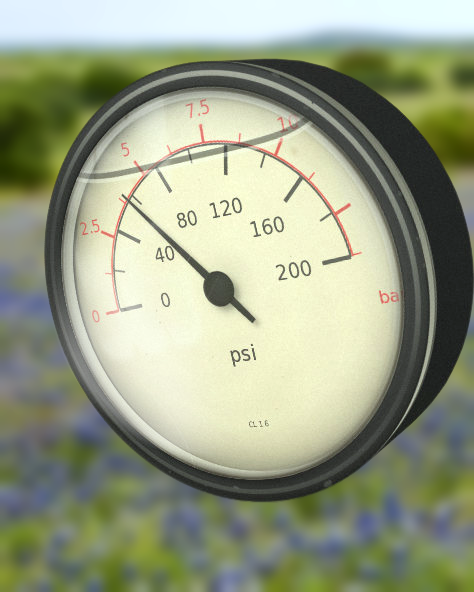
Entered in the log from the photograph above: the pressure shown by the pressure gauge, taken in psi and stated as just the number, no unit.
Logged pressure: 60
